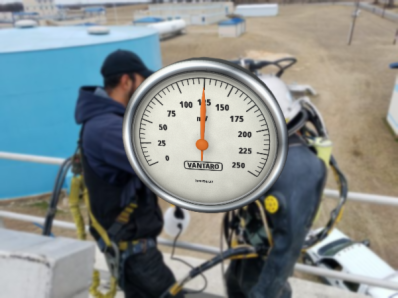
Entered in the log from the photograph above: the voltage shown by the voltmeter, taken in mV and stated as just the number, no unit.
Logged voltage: 125
